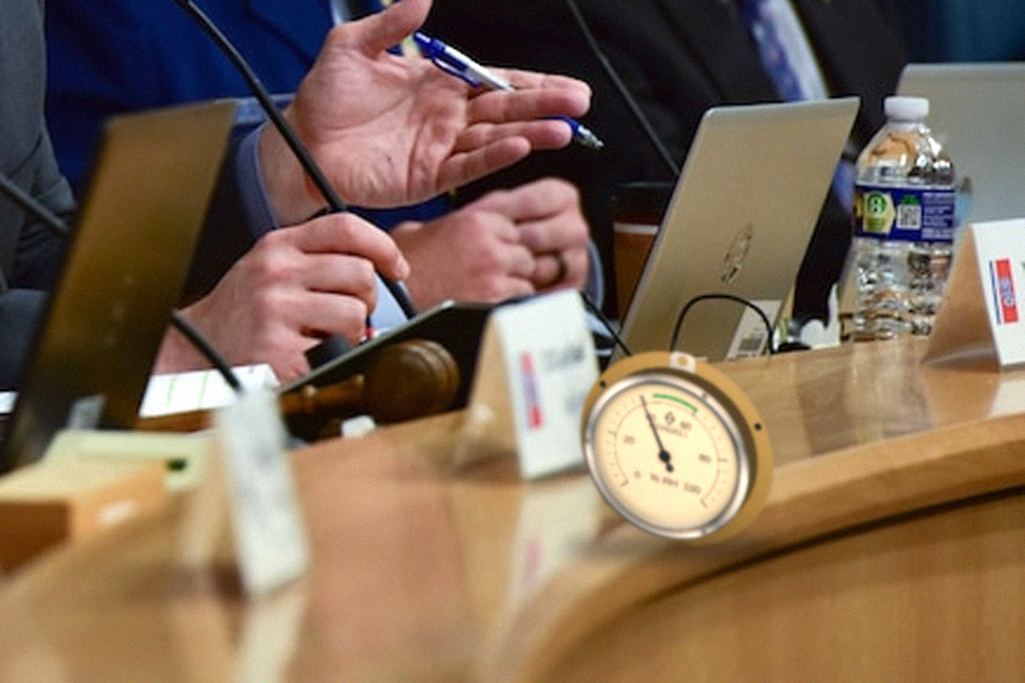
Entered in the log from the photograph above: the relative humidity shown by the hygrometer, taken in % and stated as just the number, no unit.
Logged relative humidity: 40
